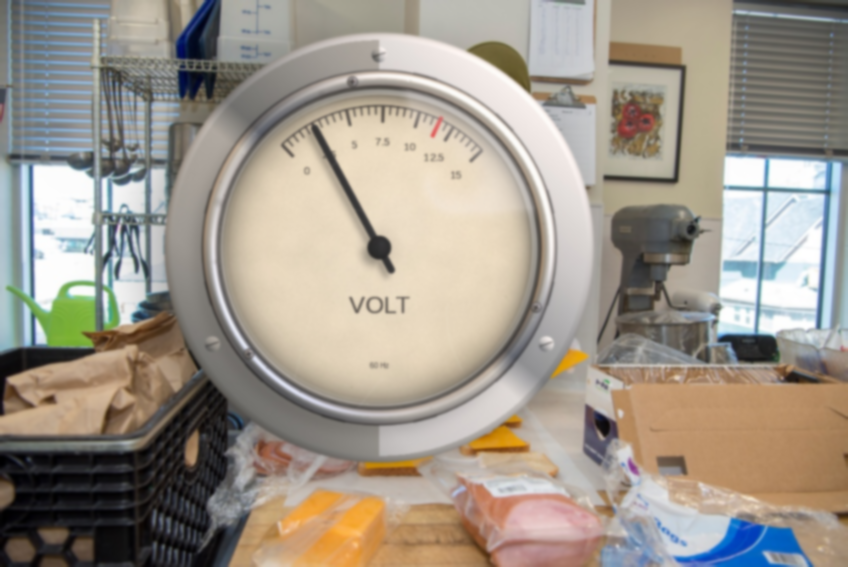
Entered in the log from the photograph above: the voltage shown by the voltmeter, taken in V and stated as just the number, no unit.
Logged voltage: 2.5
